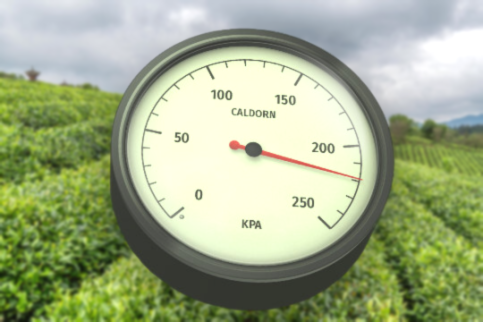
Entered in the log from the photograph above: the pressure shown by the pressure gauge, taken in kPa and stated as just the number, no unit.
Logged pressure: 220
